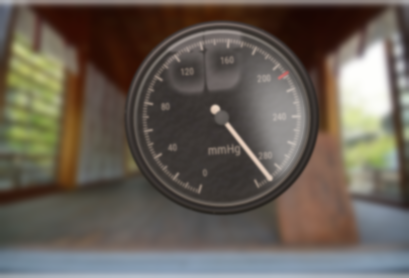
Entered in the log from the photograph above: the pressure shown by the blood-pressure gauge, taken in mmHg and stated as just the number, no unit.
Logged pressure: 290
